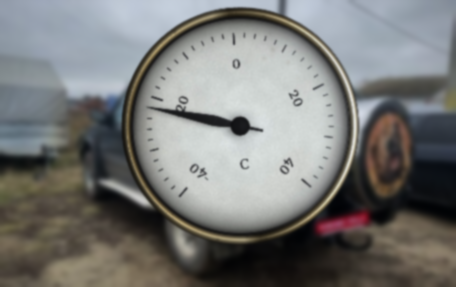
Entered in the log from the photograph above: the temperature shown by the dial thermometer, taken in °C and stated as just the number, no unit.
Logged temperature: -22
